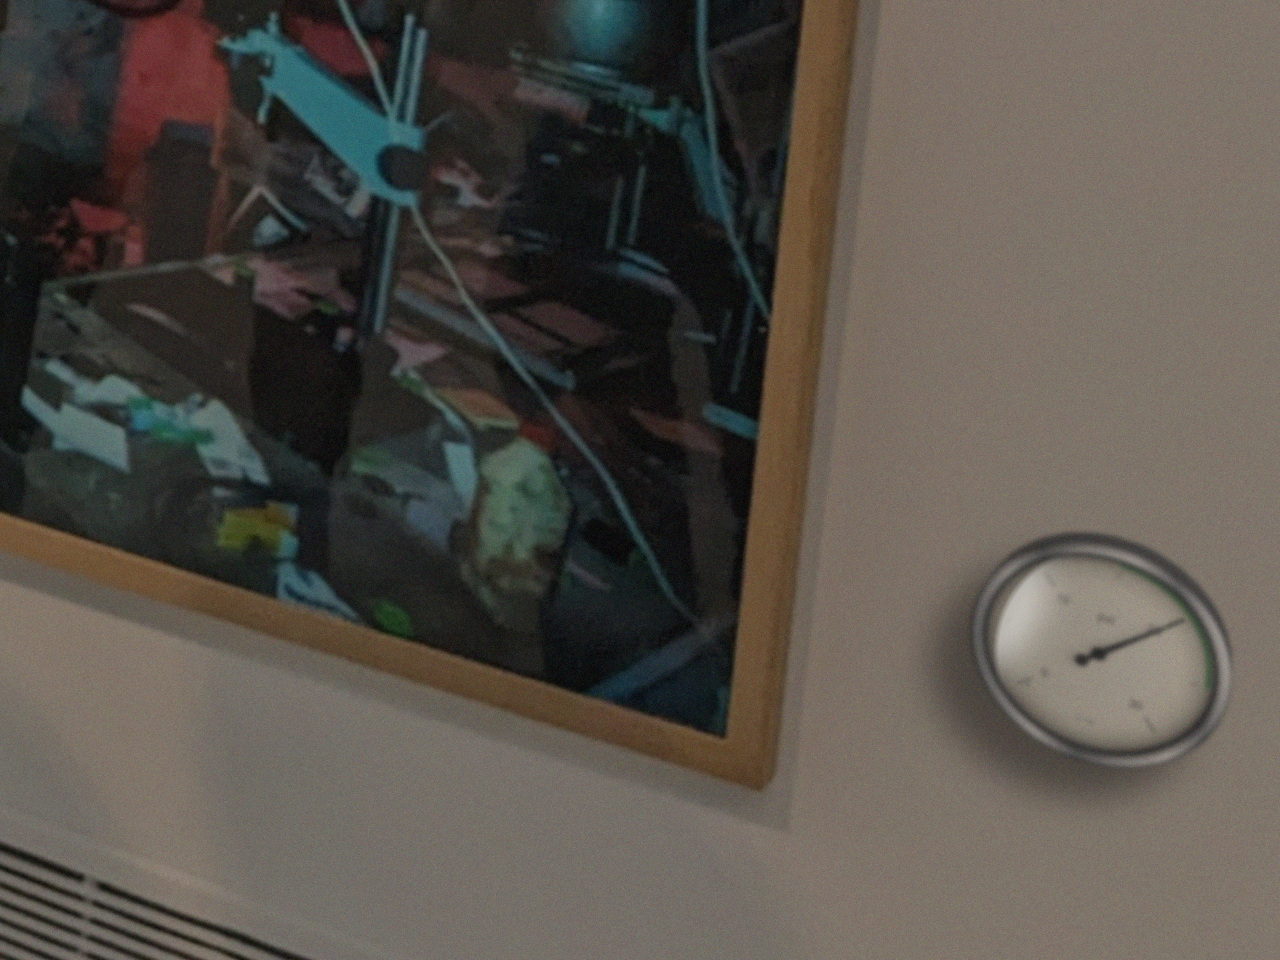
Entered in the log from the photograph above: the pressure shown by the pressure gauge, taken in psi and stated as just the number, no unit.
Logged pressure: 20
